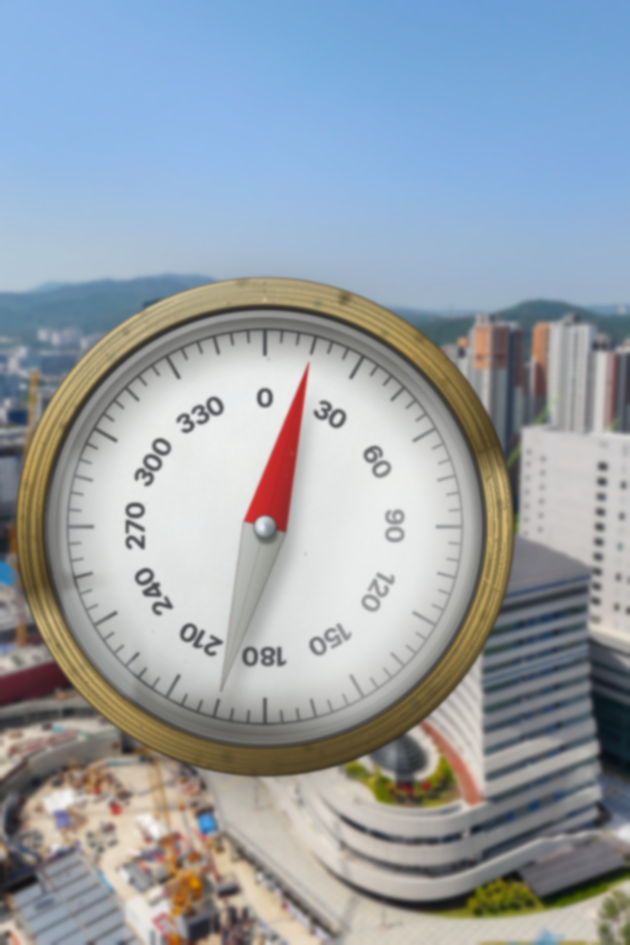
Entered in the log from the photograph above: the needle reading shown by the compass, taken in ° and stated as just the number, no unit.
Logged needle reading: 15
